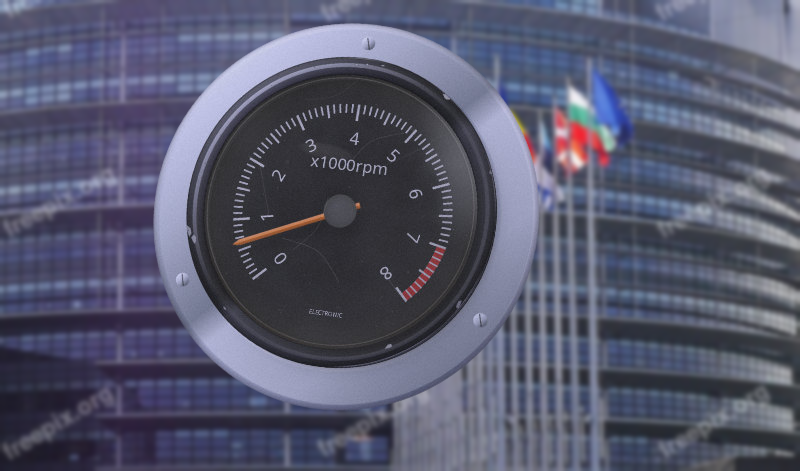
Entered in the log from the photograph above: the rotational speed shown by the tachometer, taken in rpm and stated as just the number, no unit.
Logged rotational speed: 600
